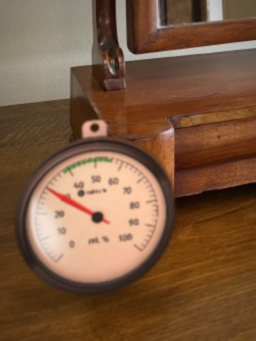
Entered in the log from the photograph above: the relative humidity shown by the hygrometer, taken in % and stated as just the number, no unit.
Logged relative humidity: 30
